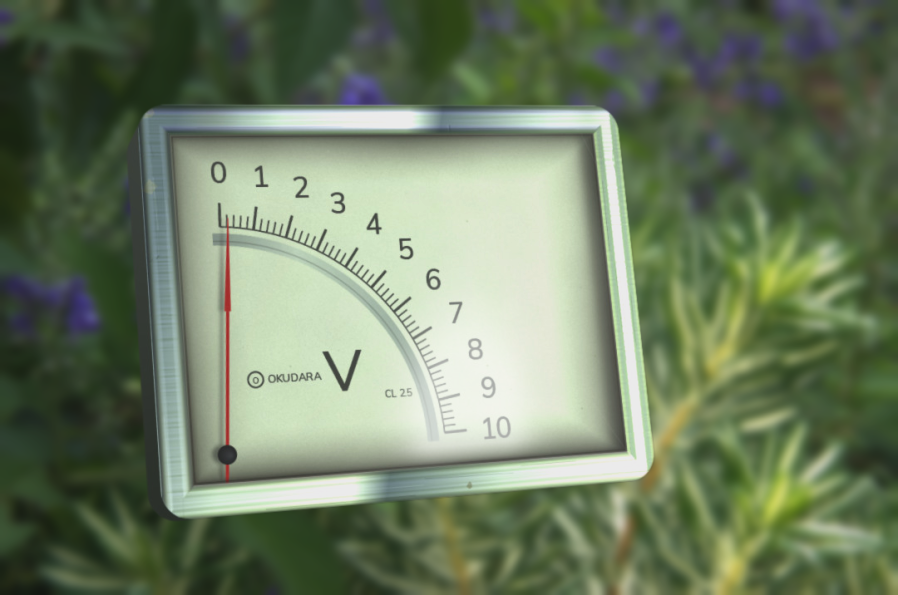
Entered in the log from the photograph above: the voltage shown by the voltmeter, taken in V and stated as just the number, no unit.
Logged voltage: 0.2
